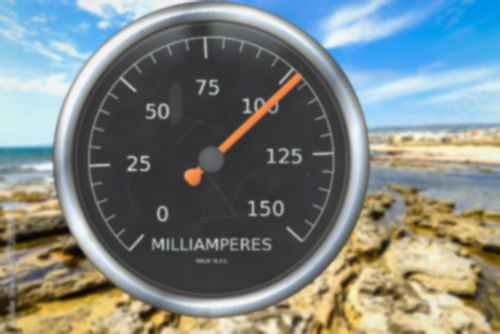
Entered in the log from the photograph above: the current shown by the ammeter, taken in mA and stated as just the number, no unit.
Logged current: 102.5
